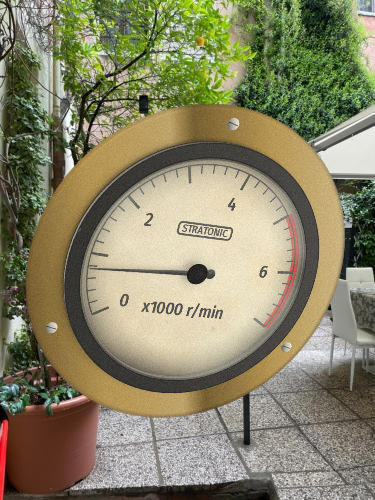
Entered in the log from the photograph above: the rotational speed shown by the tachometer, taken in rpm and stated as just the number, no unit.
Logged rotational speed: 800
